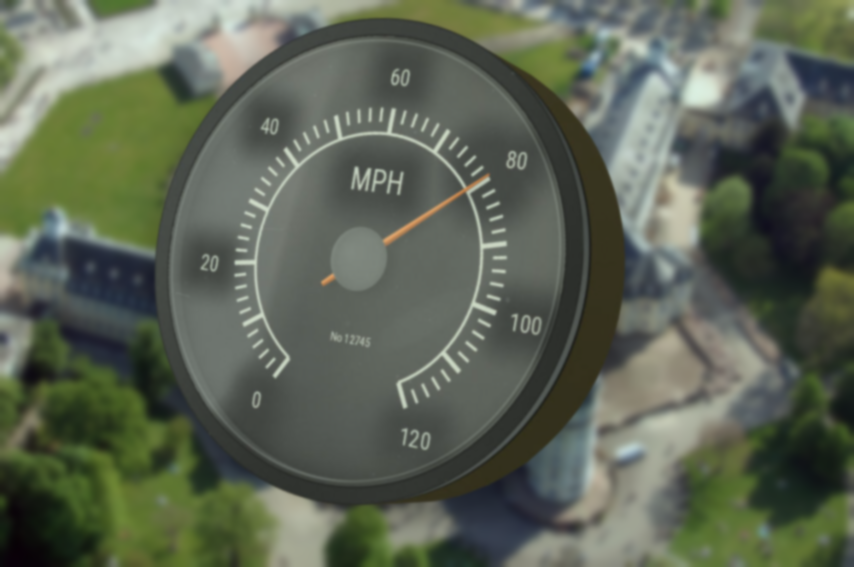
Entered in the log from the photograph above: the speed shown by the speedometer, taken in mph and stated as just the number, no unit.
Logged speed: 80
